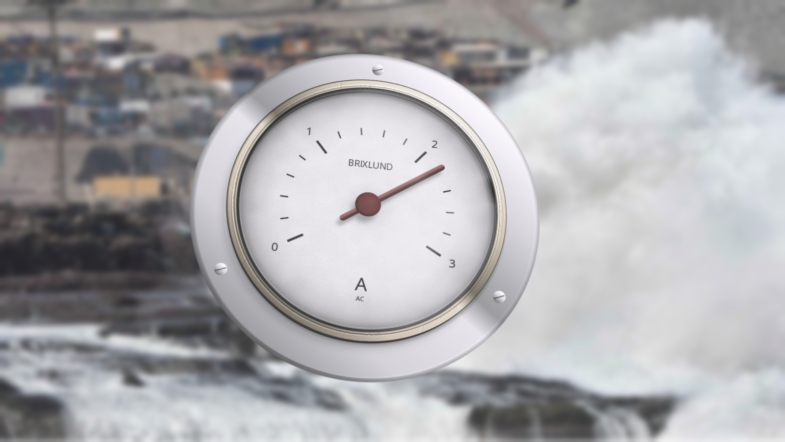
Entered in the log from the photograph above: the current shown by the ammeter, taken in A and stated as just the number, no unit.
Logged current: 2.2
